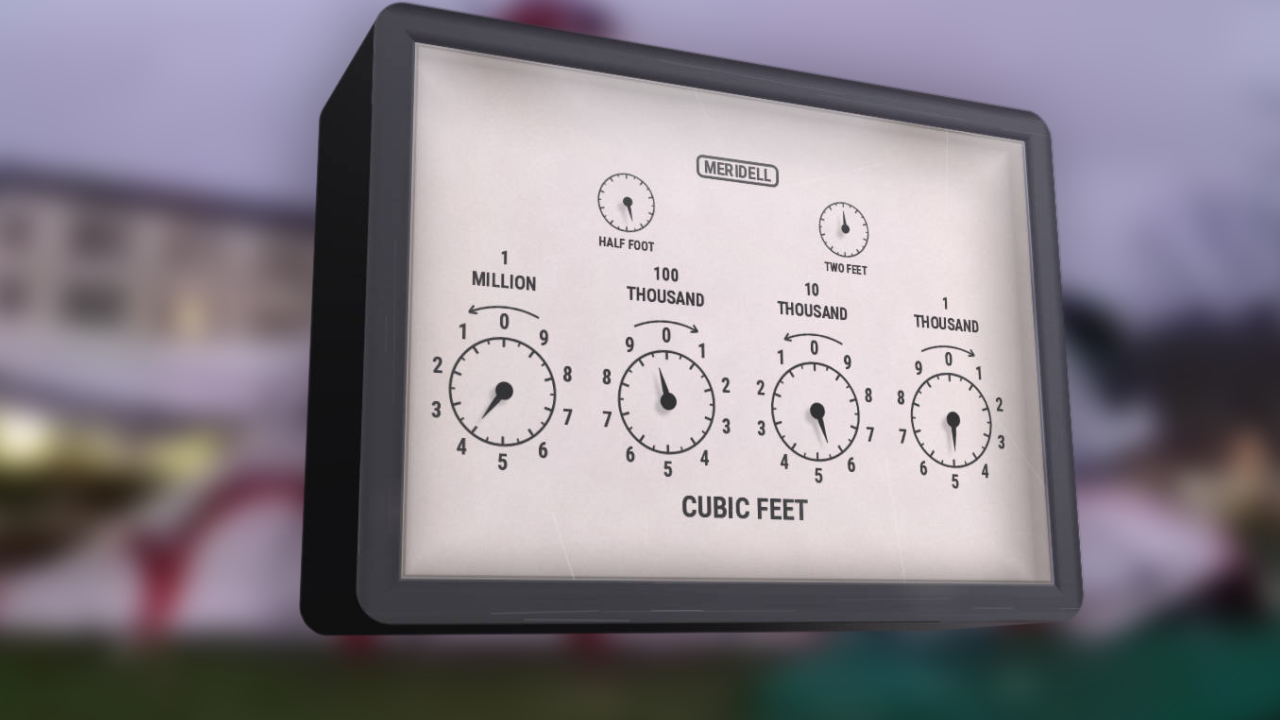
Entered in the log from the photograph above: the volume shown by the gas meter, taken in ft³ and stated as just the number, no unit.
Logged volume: 395500
